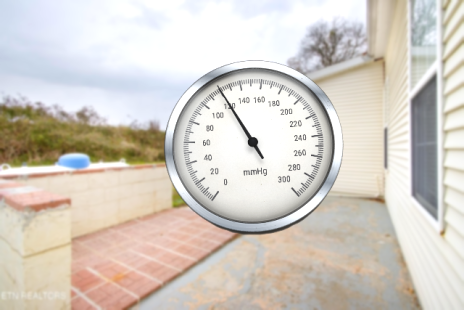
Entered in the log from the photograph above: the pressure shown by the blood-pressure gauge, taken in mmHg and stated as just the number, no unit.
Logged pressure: 120
